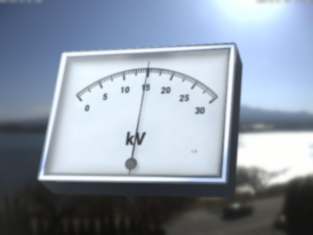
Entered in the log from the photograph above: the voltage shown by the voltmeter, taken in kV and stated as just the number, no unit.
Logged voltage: 15
